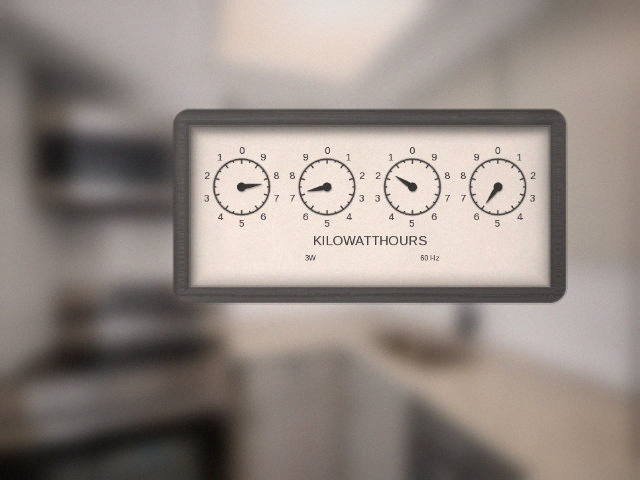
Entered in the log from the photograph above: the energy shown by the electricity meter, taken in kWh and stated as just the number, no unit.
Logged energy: 7716
